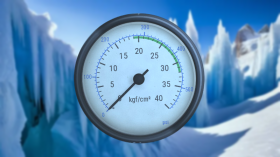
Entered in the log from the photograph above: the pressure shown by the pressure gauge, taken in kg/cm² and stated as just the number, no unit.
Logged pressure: 0
